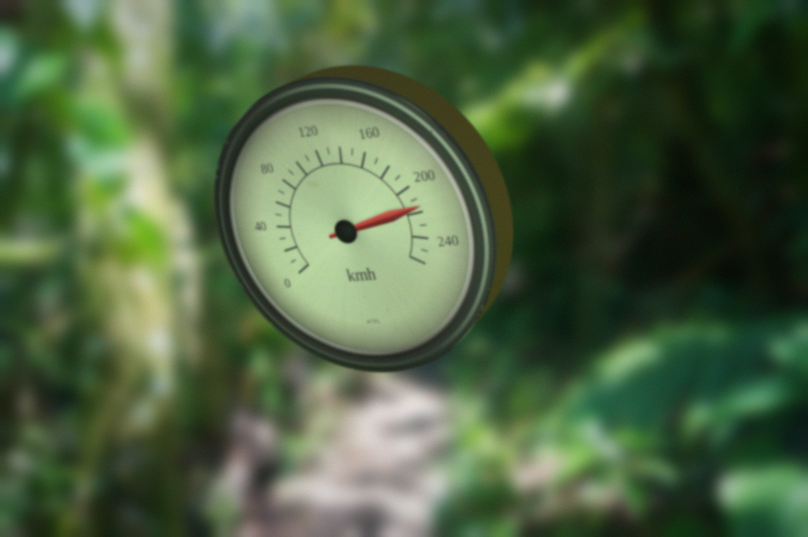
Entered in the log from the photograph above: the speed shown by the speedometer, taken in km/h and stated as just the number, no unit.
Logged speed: 215
